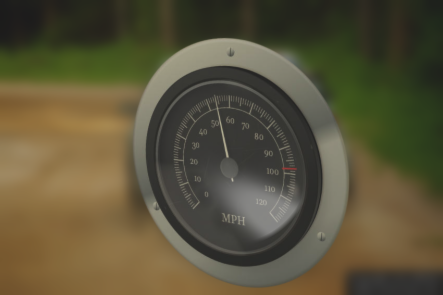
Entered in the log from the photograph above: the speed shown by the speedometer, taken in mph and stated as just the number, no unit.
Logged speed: 55
